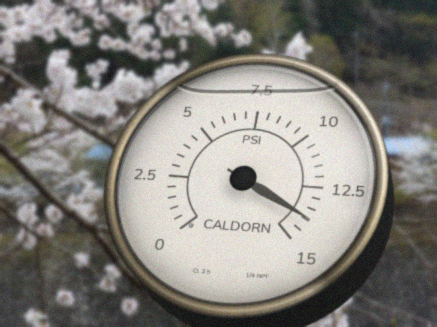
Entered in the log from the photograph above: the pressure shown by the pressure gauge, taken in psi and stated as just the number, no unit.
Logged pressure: 14
